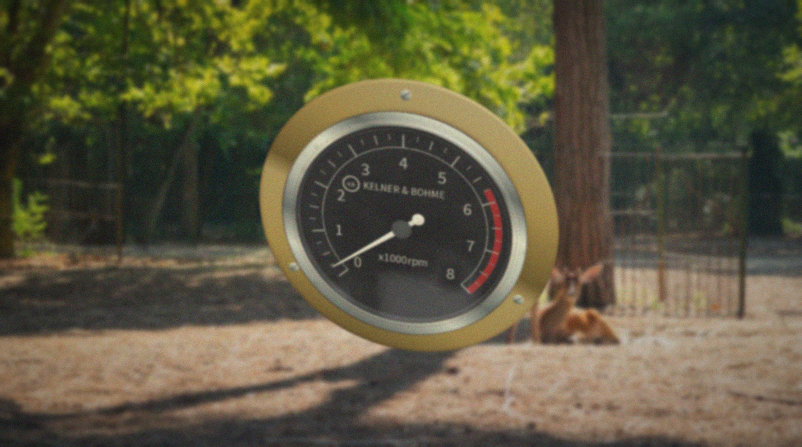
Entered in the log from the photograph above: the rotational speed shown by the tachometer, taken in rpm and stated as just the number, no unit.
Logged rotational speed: 250
